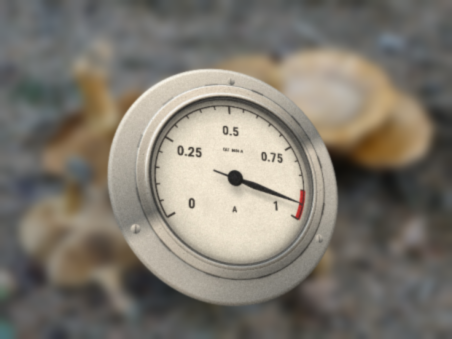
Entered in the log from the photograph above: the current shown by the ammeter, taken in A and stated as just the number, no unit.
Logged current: 0.95
